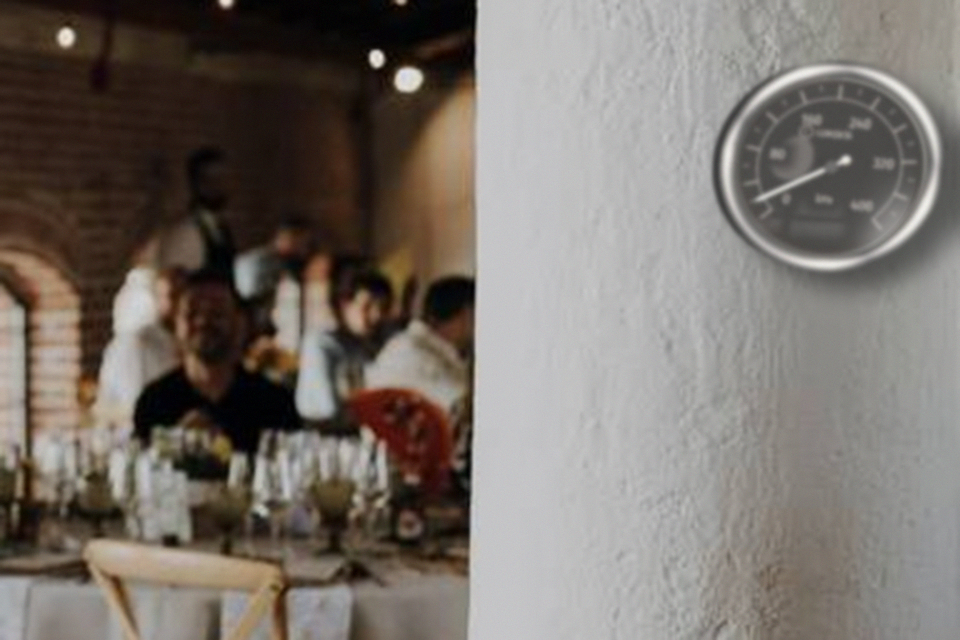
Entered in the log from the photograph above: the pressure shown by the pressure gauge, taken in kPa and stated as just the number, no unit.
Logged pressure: 20
